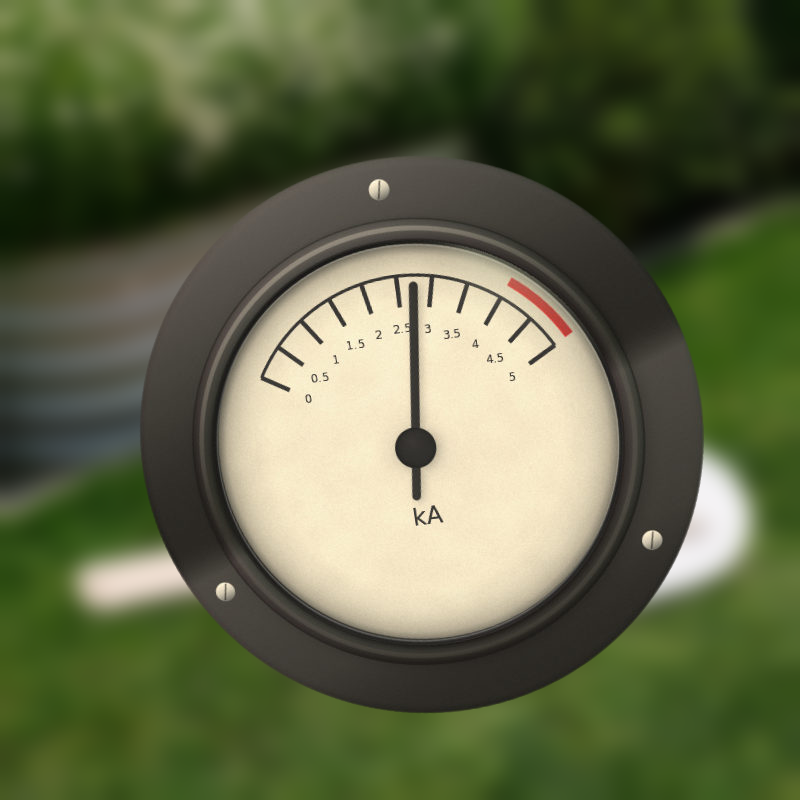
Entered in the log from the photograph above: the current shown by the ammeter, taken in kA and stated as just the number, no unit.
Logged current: 2.75
